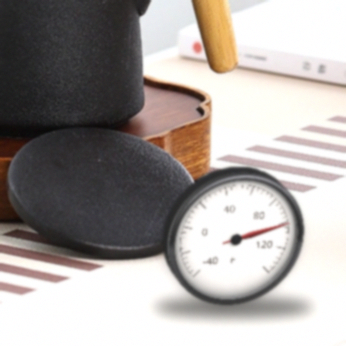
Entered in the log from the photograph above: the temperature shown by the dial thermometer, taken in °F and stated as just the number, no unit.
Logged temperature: 100
